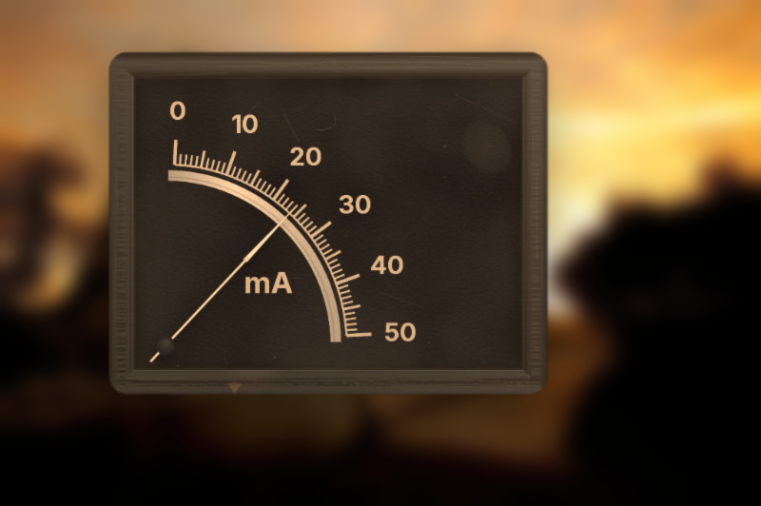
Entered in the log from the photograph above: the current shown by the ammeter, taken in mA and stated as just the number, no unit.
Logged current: 24
